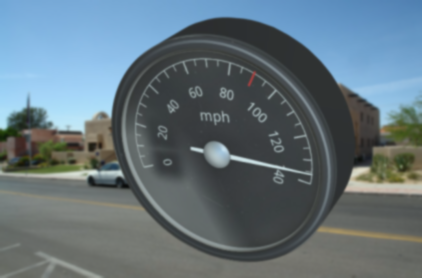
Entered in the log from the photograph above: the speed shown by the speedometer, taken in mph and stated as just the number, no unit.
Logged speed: 135
